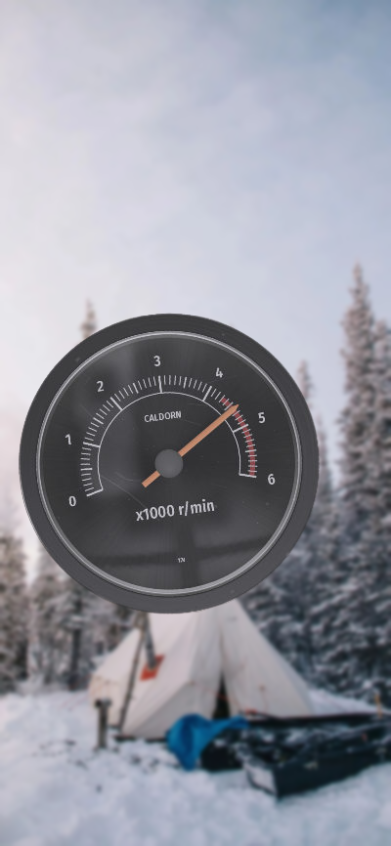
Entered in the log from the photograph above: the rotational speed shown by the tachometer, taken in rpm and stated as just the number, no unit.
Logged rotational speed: 4600
